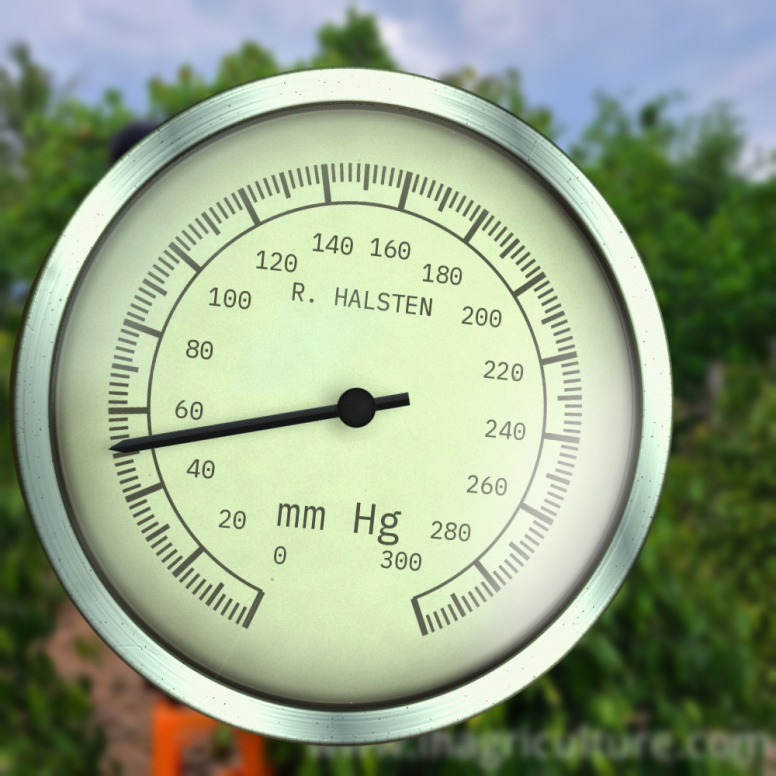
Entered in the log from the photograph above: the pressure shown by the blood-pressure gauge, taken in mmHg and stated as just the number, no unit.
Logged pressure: 52
